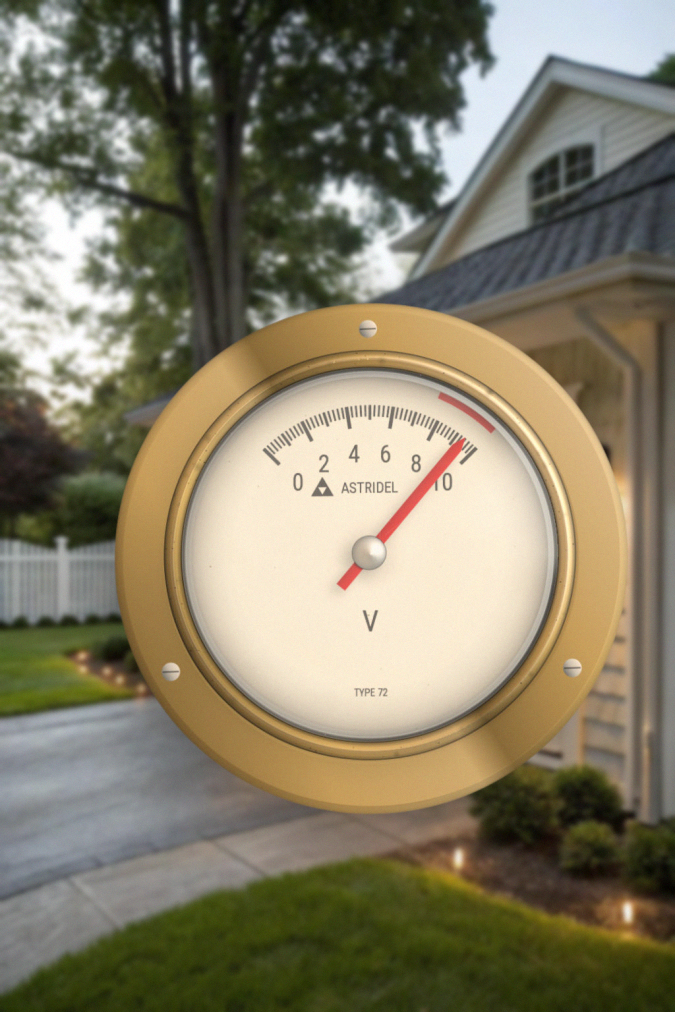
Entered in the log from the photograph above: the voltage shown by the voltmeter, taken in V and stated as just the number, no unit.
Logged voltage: 9.4
